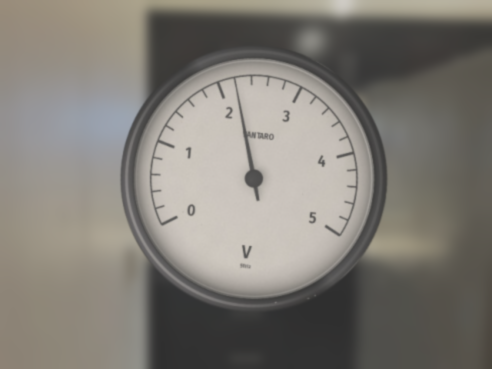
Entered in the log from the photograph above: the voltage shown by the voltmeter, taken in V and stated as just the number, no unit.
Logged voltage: 2.2
